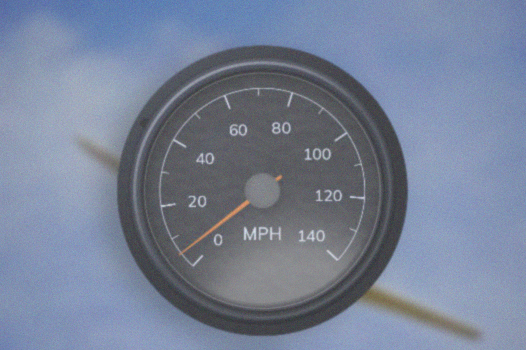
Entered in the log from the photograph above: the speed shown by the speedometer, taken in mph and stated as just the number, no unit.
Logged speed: 5
